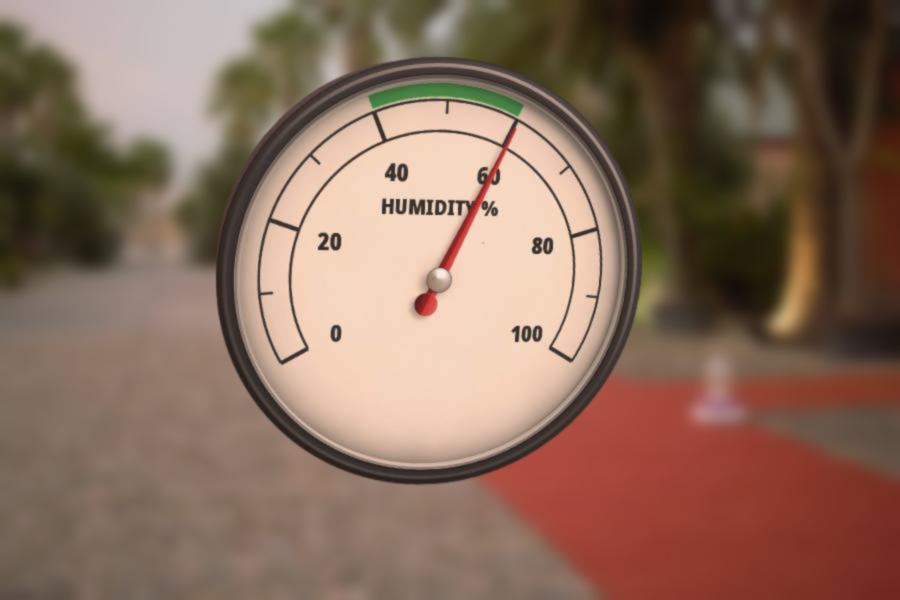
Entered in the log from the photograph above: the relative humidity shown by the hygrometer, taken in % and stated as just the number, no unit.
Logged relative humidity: 60
